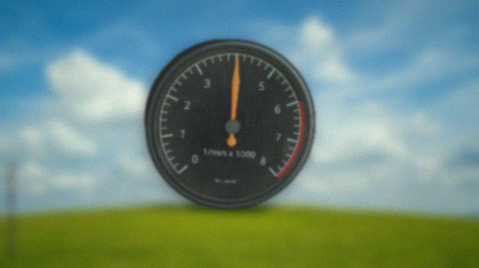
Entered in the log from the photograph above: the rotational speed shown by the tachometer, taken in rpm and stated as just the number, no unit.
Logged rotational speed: 4000
